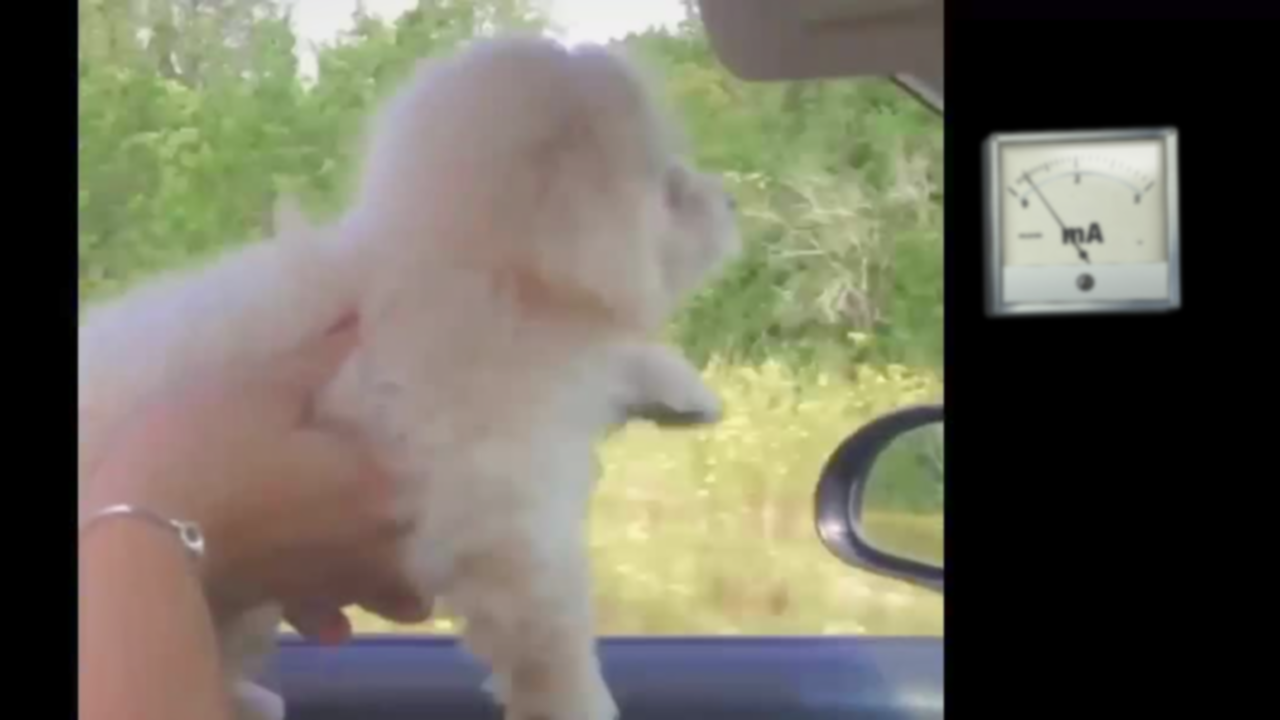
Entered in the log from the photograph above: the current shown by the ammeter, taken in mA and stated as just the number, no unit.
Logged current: 1
